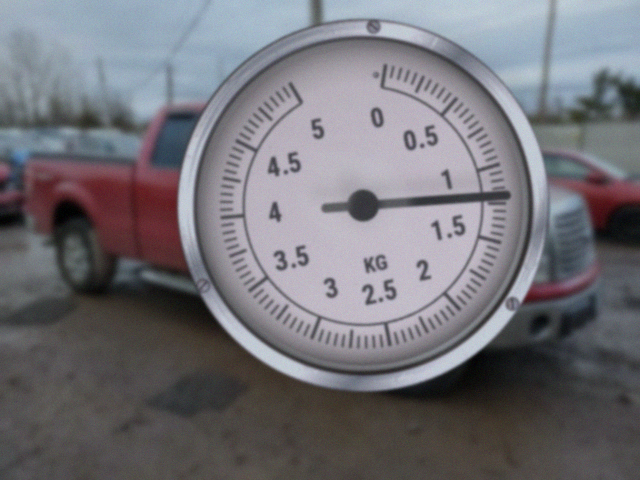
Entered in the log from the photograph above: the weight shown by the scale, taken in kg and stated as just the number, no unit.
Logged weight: 1.2
